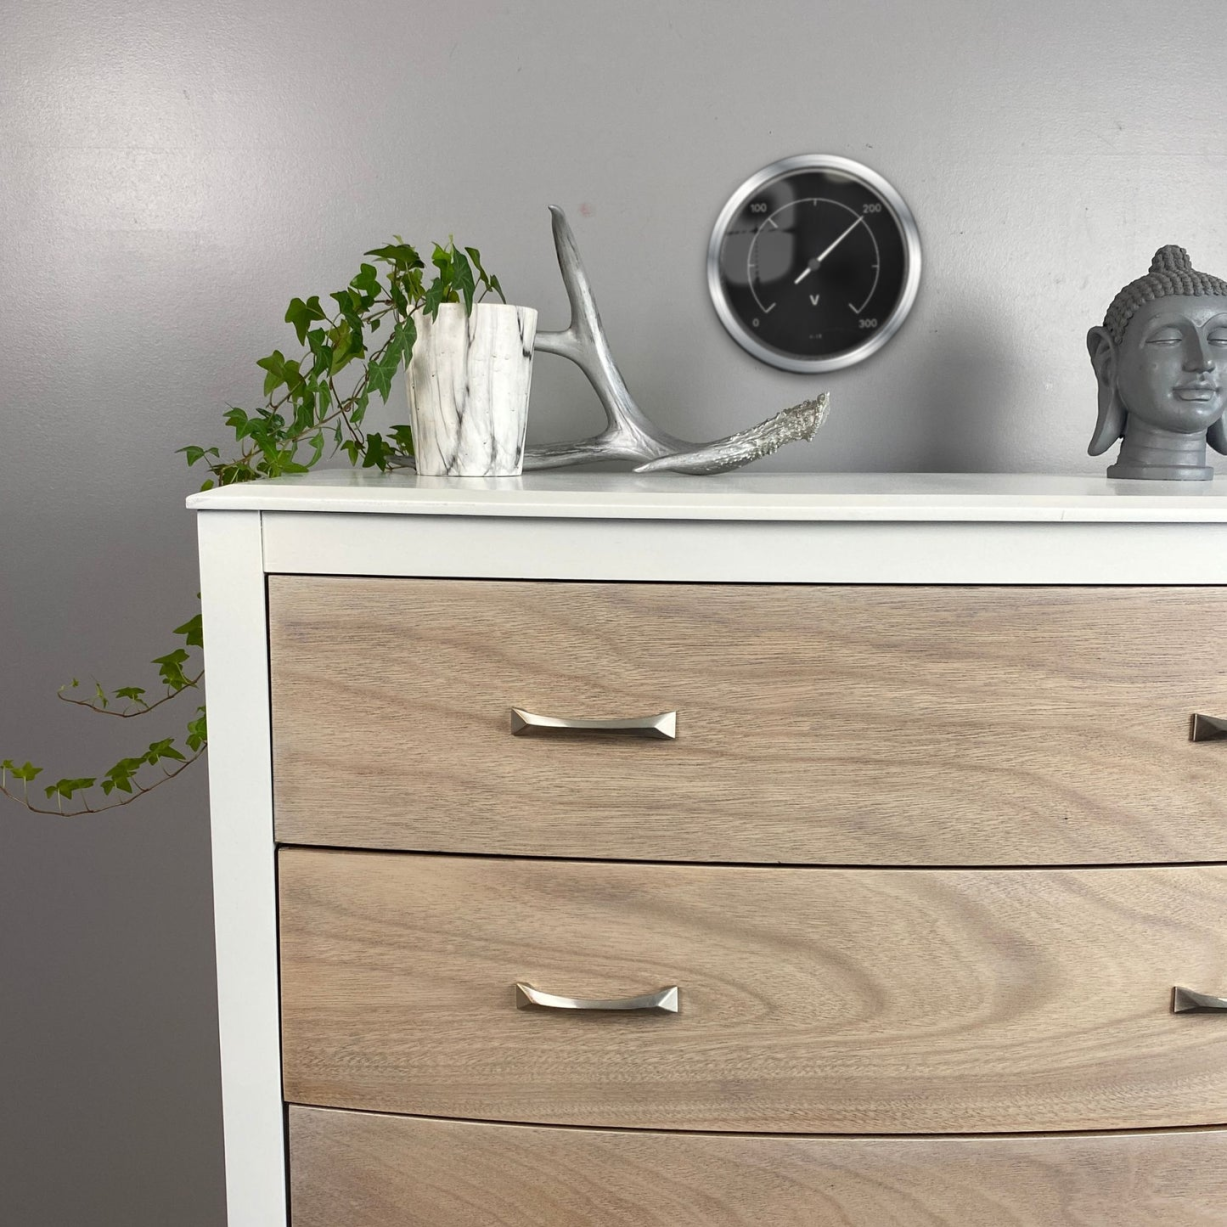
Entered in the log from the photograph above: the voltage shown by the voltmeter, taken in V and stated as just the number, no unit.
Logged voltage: 200
